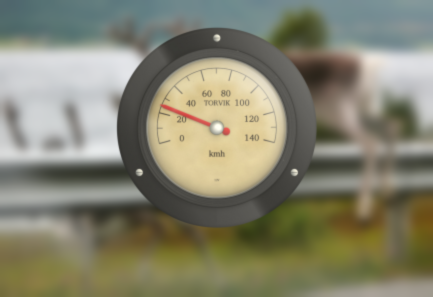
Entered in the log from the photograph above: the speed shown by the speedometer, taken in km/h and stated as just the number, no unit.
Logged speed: 25
